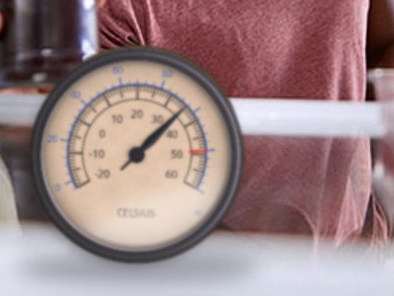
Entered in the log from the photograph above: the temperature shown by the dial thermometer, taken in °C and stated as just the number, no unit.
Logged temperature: 35
